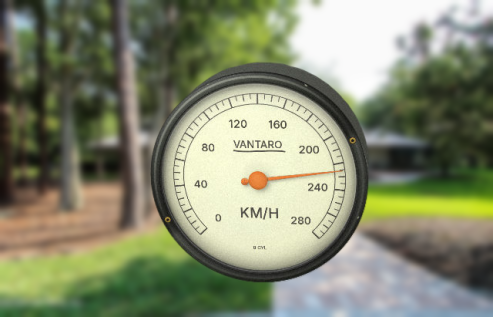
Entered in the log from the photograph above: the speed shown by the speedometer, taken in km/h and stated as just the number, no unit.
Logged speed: 225
